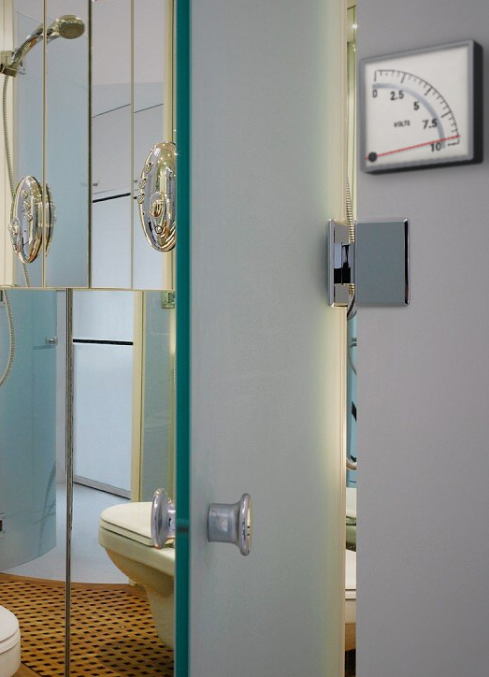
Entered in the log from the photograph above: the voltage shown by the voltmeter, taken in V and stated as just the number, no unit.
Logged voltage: 9.5
